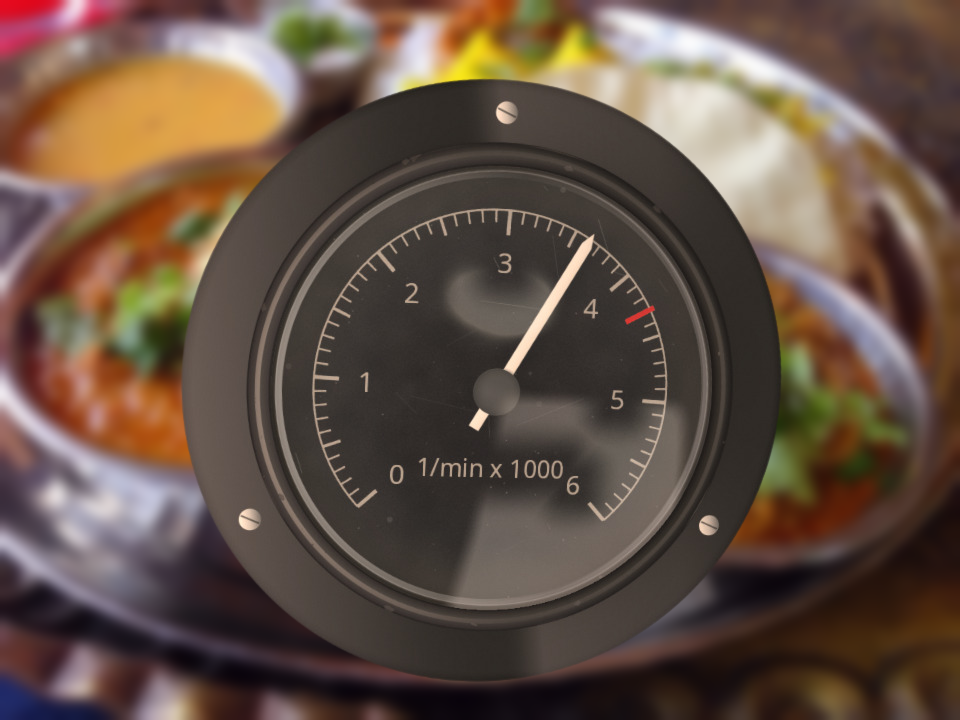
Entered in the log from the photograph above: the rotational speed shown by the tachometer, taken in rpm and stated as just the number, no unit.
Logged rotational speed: 3600
